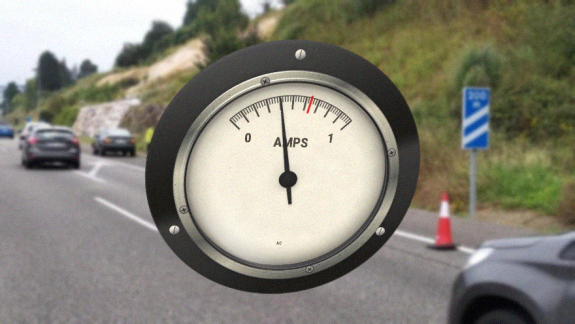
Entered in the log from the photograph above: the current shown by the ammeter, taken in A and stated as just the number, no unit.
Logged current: 0.4
